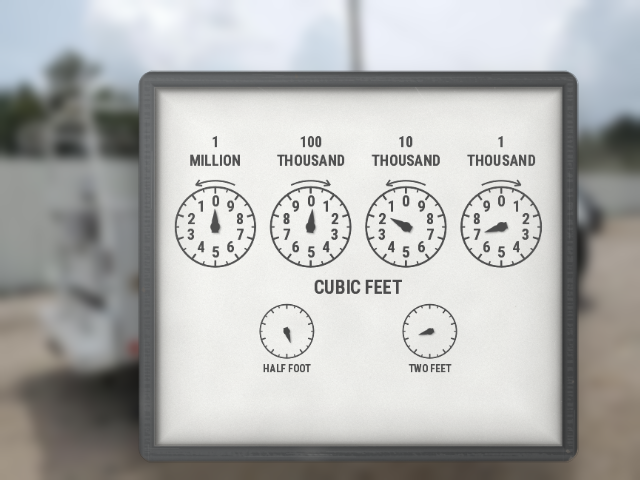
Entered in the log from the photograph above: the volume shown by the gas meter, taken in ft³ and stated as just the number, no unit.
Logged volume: 1700
